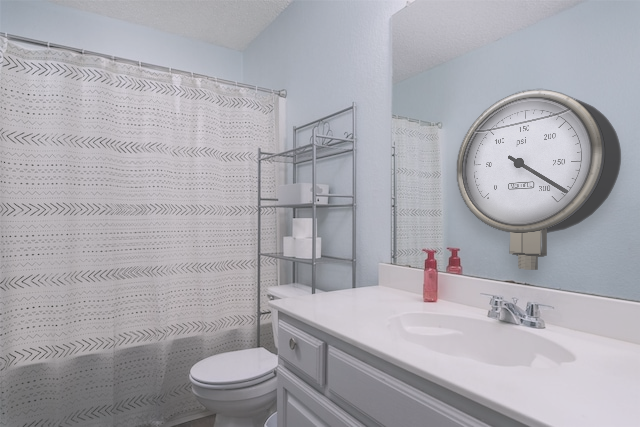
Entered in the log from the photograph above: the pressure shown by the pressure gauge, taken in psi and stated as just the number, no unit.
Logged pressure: 285
